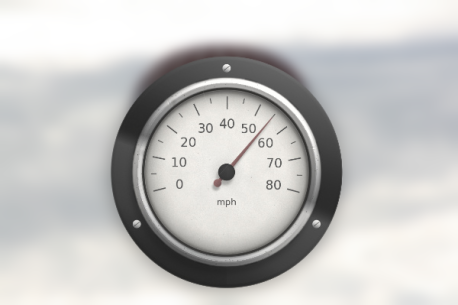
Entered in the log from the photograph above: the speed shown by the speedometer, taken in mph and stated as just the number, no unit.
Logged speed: 55
